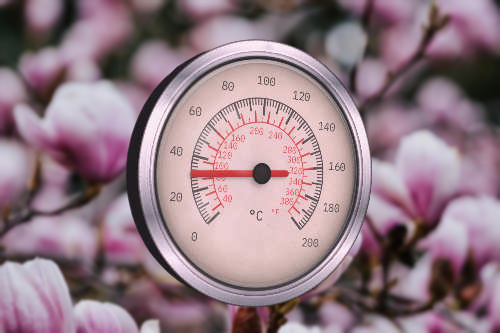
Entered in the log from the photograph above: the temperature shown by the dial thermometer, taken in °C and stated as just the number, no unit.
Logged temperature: 30
